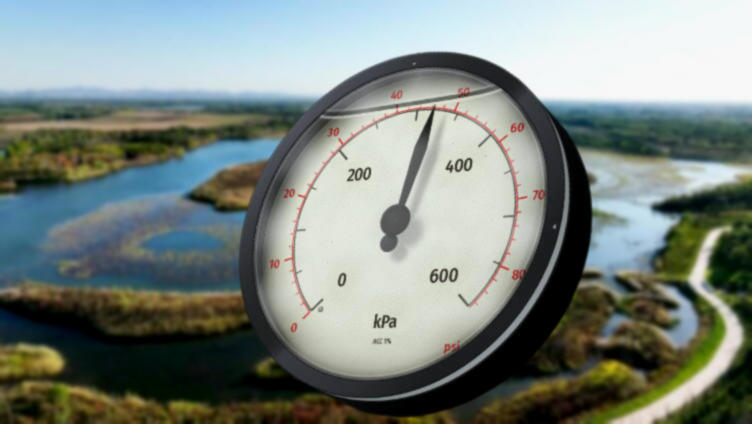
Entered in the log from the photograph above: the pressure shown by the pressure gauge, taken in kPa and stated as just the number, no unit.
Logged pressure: 325
